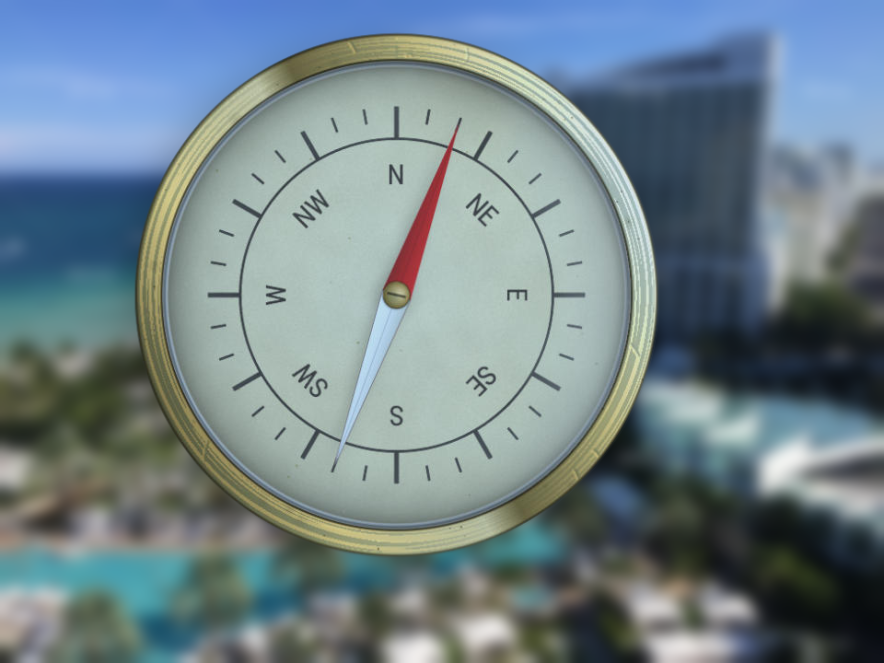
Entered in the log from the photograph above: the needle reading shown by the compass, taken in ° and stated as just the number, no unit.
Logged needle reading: 20
